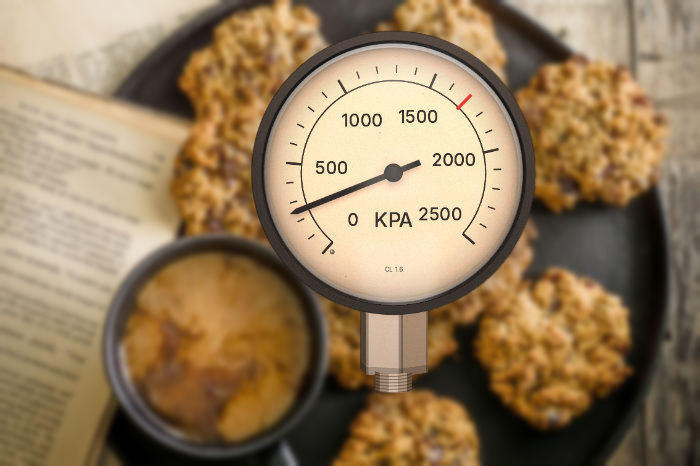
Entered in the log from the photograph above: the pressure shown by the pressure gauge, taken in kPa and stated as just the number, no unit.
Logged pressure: 250
